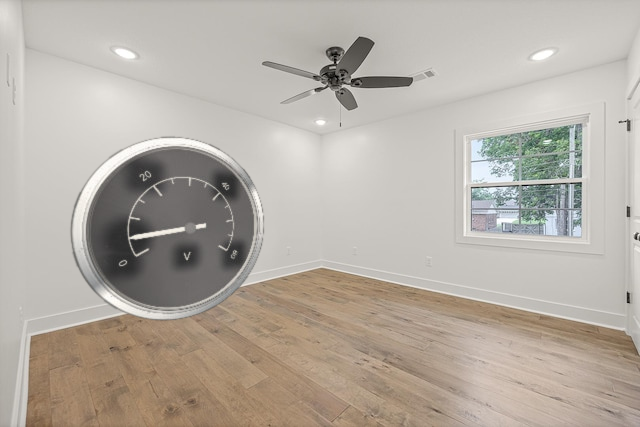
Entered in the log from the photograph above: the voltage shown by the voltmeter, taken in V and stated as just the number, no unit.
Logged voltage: 5
